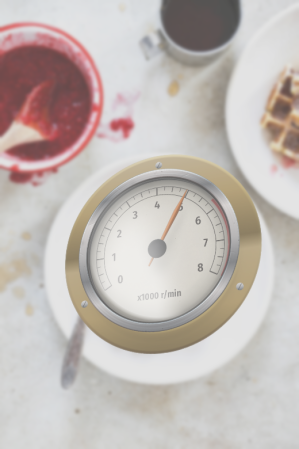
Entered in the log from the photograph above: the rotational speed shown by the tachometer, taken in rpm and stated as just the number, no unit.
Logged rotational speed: 5000
